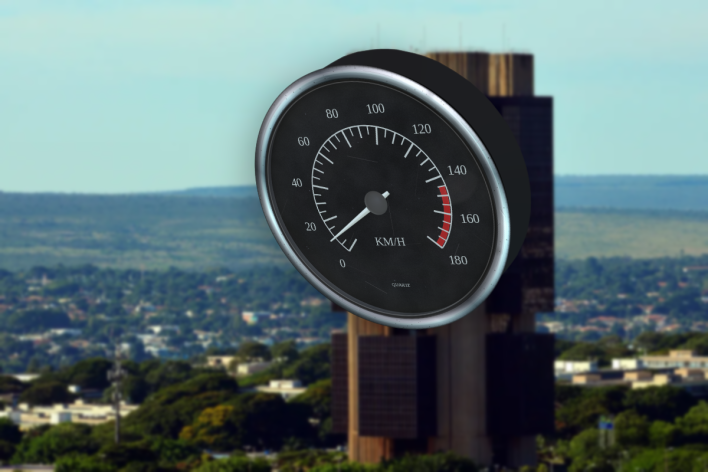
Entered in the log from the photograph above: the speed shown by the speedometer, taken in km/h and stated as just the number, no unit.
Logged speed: 10
